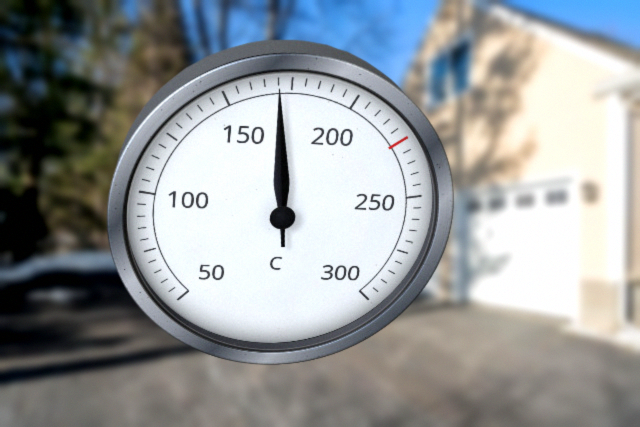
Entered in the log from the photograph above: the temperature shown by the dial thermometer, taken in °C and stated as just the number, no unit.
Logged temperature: 170
